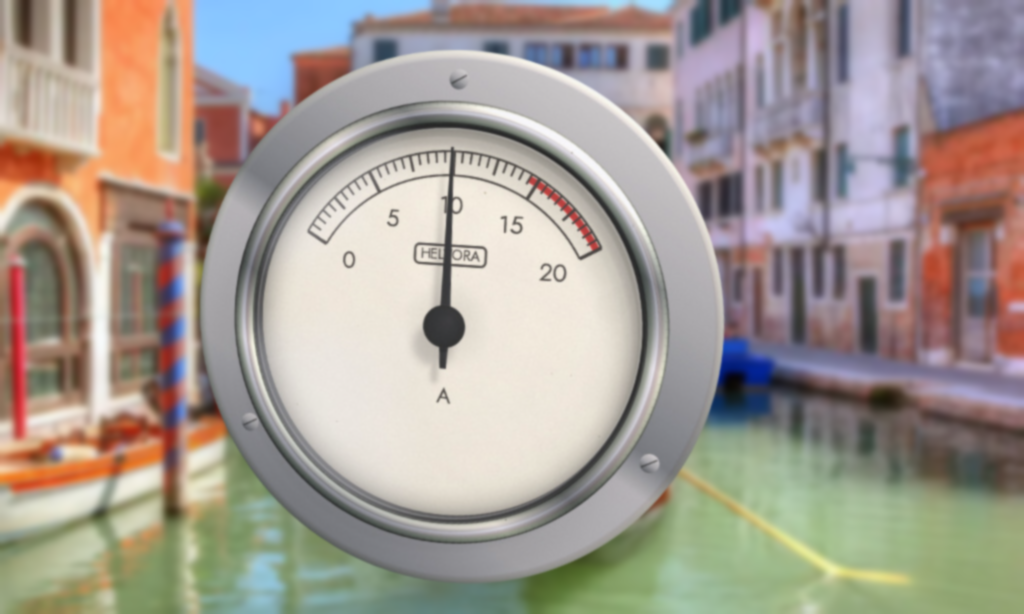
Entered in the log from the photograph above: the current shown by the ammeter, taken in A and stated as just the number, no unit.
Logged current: 10
